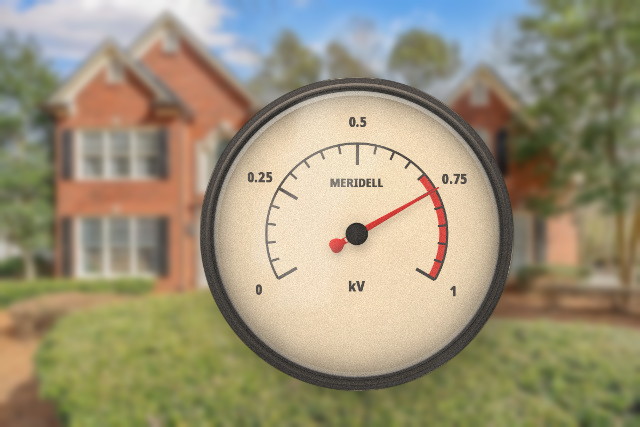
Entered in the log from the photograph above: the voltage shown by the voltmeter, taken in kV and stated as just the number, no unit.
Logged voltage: 0.75
